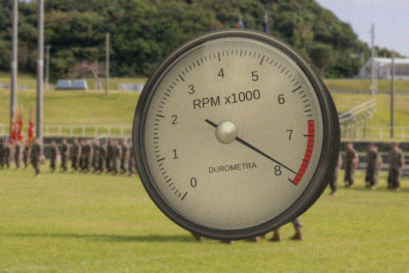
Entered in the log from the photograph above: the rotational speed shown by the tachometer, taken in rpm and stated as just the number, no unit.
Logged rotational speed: 7800
